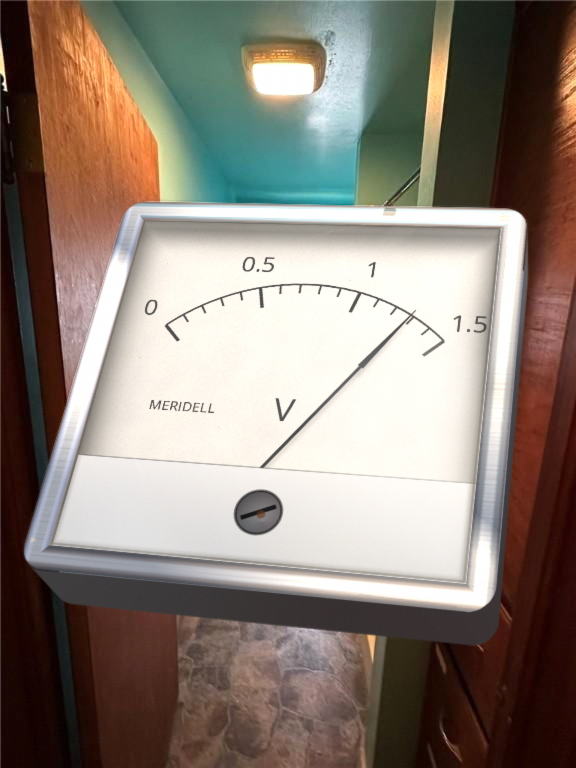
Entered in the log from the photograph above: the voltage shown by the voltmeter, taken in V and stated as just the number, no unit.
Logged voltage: 1.3
